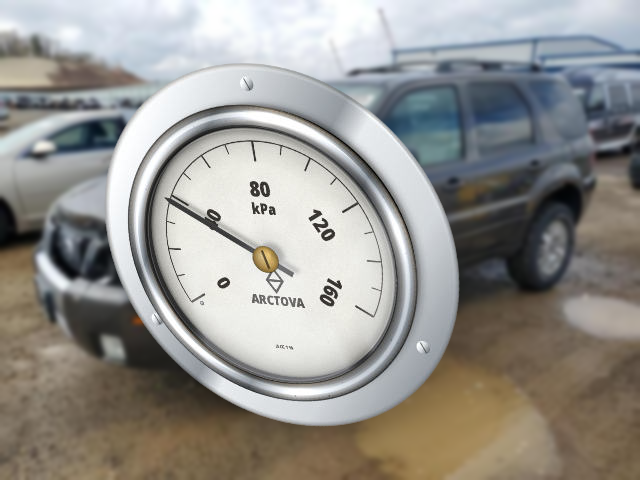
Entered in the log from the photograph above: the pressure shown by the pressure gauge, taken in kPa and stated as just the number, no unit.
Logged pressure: 40
